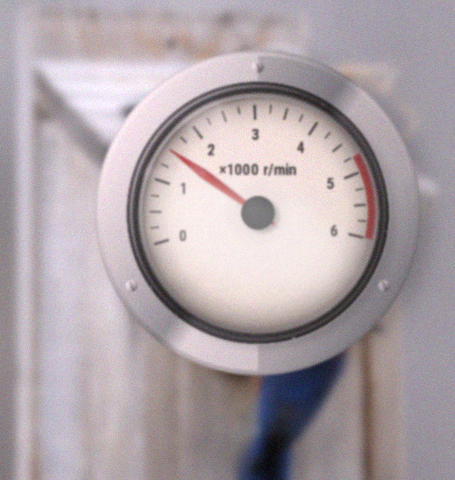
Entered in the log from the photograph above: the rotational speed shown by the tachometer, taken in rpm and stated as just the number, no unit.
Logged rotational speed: 1500
